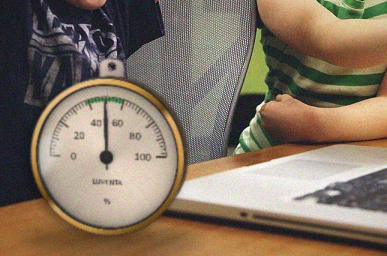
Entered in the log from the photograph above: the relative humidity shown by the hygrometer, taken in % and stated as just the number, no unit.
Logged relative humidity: 50
